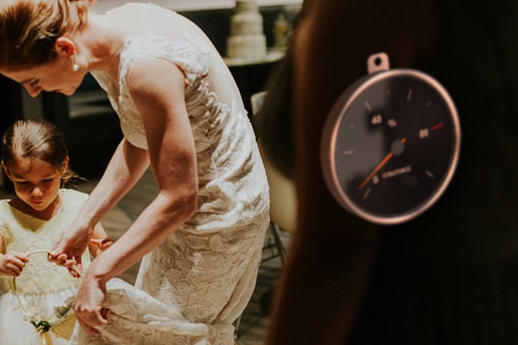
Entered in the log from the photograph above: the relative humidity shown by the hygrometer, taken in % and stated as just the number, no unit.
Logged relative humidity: 5
